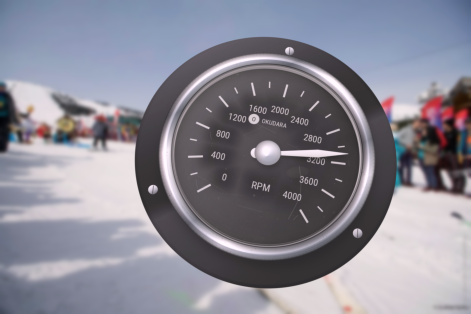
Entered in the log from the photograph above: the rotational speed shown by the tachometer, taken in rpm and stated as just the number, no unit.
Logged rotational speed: 3100
